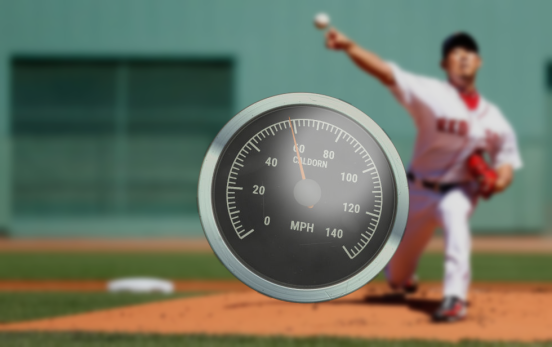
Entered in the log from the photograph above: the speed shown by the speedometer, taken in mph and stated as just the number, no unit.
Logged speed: 58
